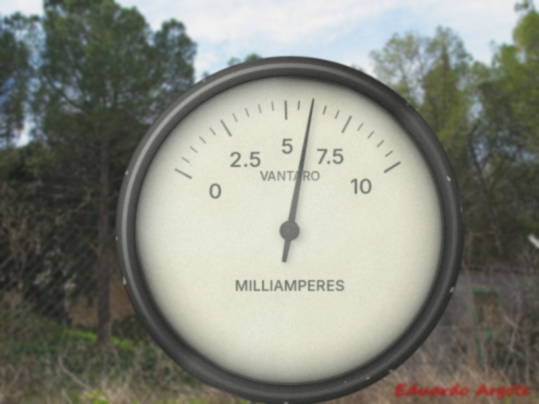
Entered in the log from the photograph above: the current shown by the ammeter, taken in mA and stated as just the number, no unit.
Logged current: 6
